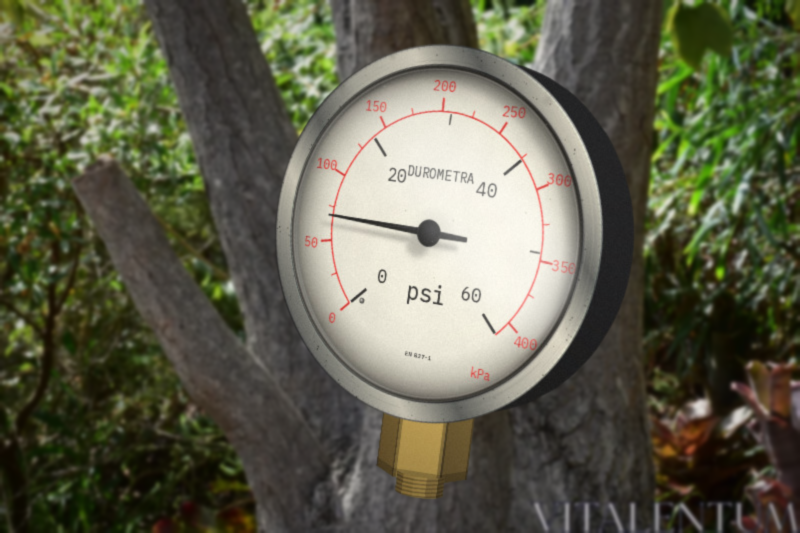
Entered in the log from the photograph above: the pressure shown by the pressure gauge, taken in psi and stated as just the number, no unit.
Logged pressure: 10
